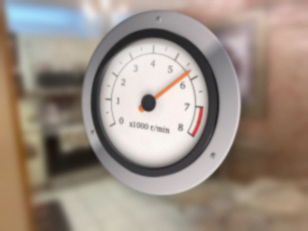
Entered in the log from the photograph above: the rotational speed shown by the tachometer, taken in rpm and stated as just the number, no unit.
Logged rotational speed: 5750
